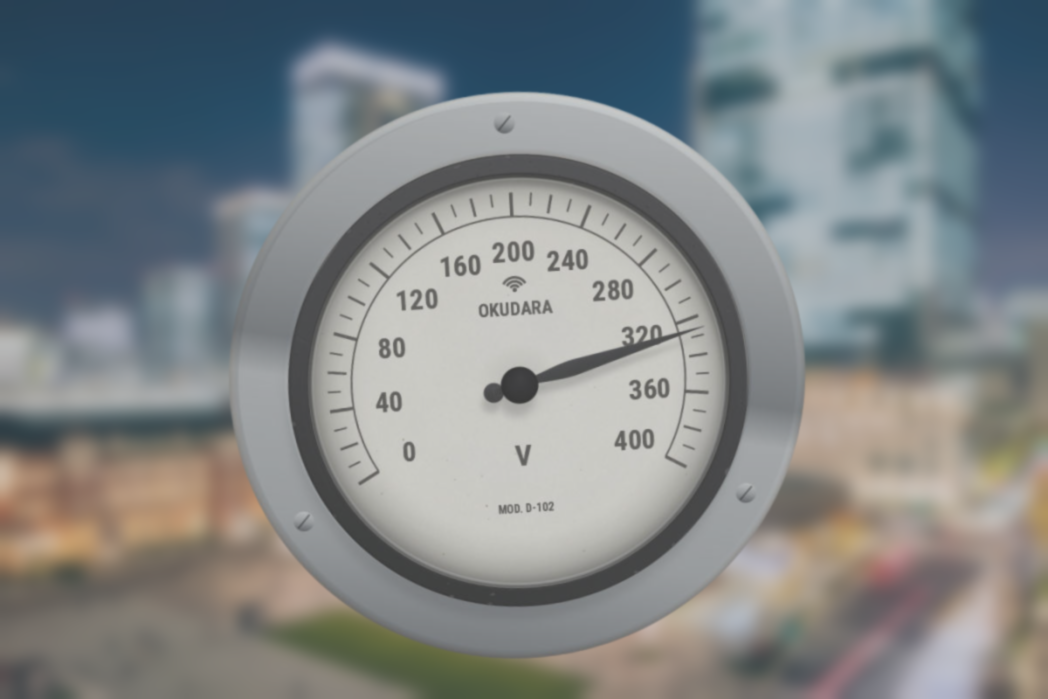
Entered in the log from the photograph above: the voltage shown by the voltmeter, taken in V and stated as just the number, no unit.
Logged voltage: 325
